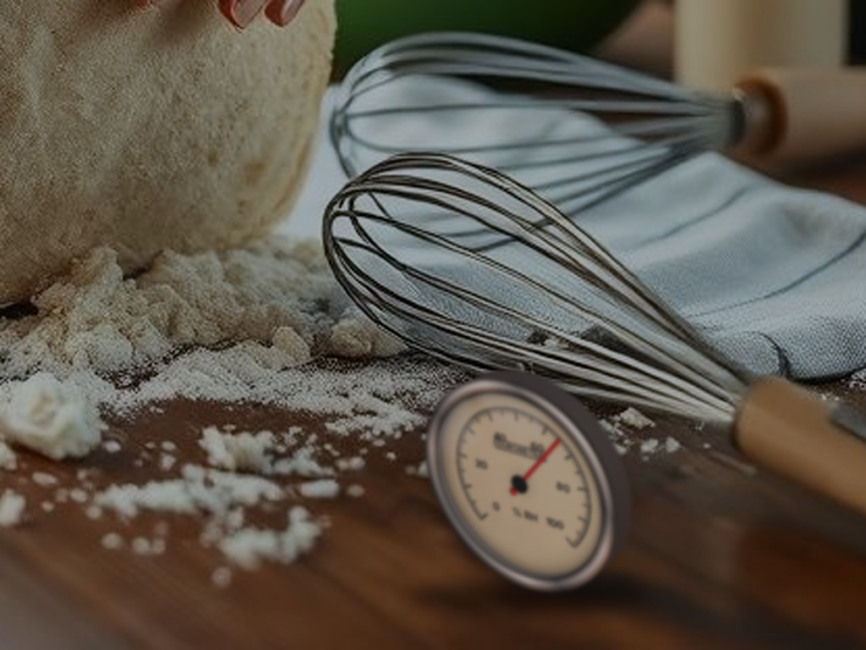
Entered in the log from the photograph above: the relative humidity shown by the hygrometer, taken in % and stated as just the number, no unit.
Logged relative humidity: 65
